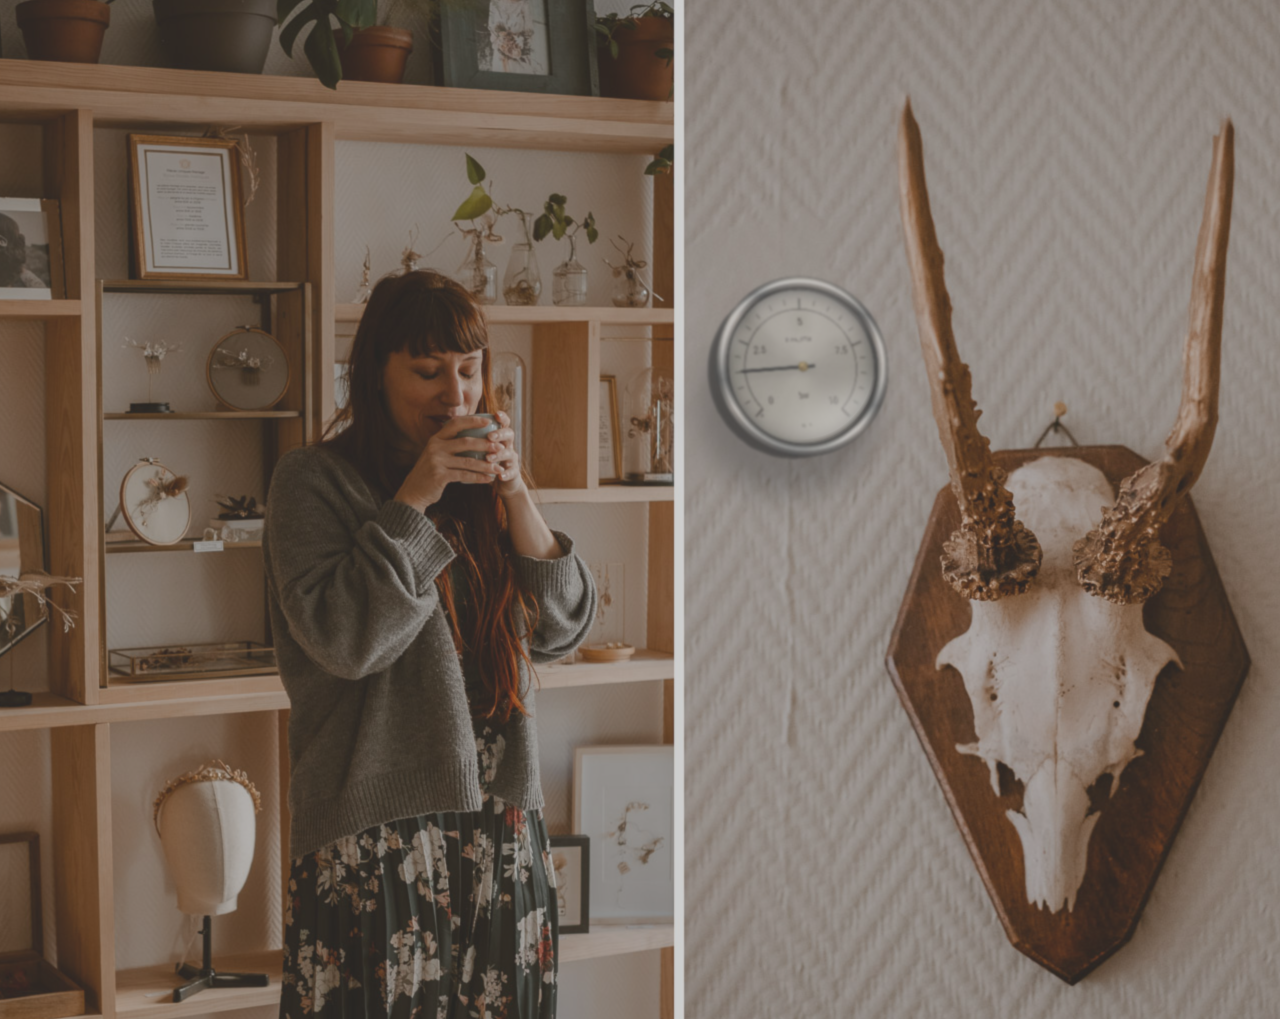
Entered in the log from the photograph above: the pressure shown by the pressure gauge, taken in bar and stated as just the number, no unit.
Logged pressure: 1.5
